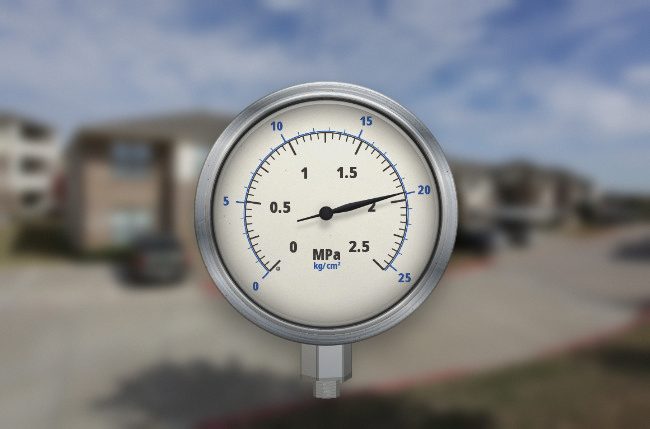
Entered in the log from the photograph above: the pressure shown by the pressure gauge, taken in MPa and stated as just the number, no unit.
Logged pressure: 1.95
